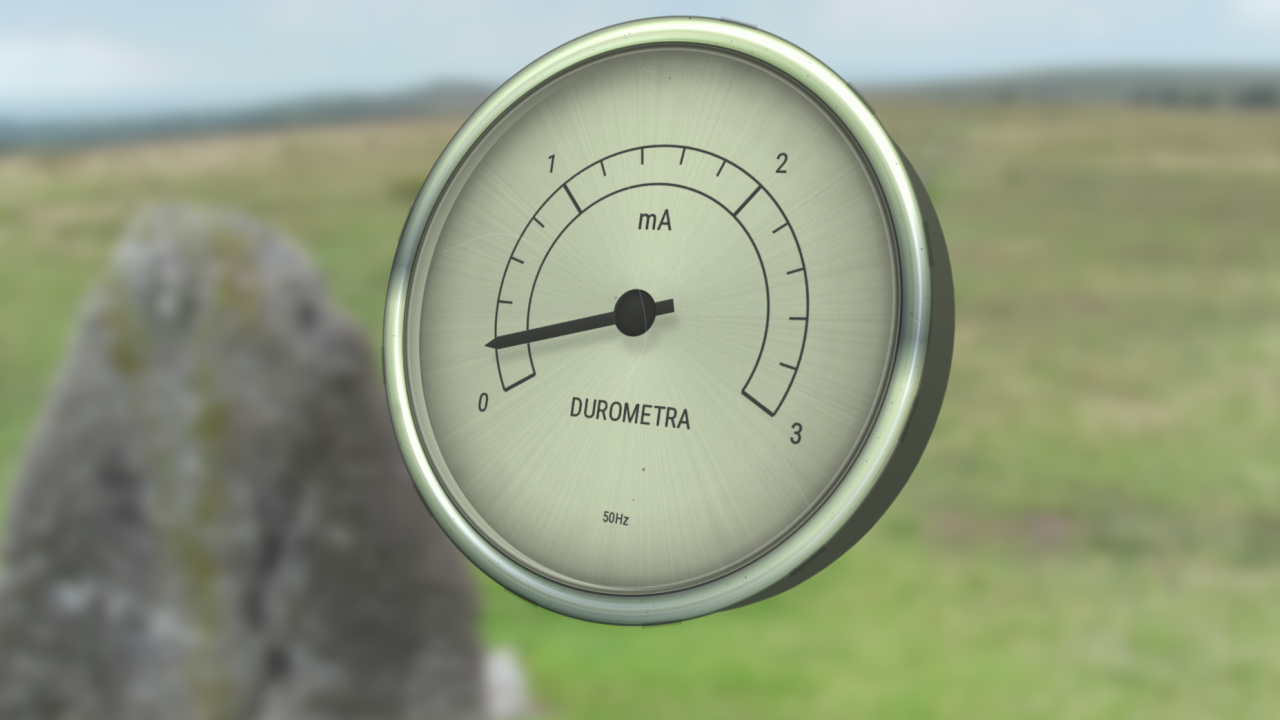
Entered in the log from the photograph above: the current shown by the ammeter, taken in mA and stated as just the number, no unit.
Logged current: 0.2
